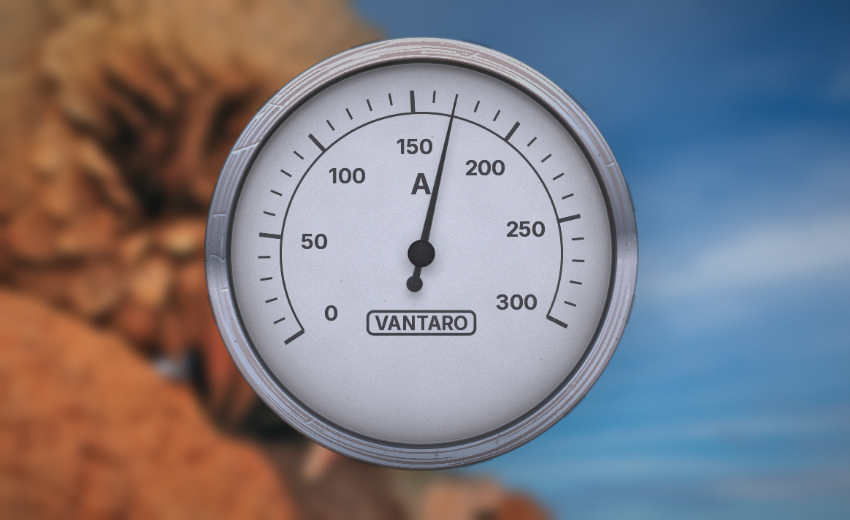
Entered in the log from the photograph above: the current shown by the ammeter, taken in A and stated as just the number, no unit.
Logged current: 170
